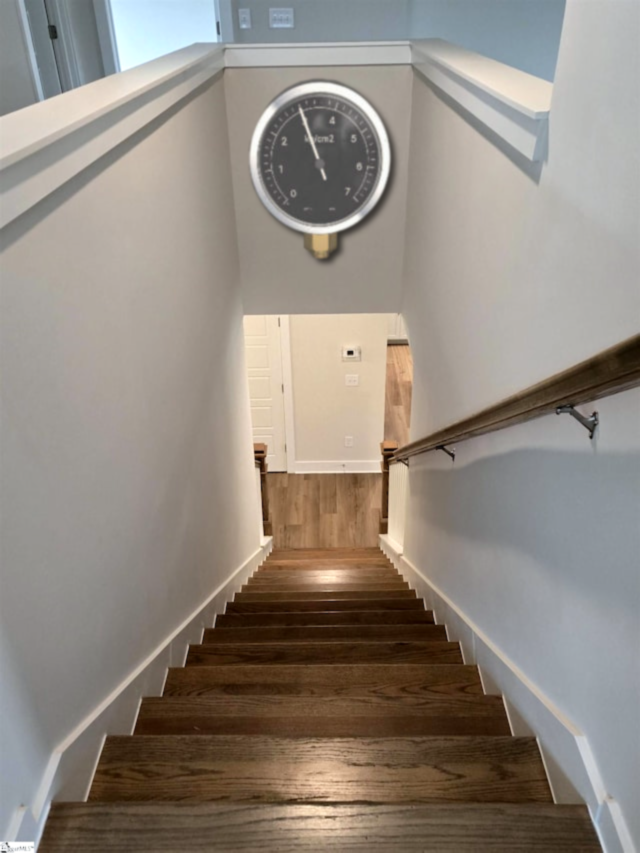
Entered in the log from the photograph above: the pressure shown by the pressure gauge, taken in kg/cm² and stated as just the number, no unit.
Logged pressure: 3
